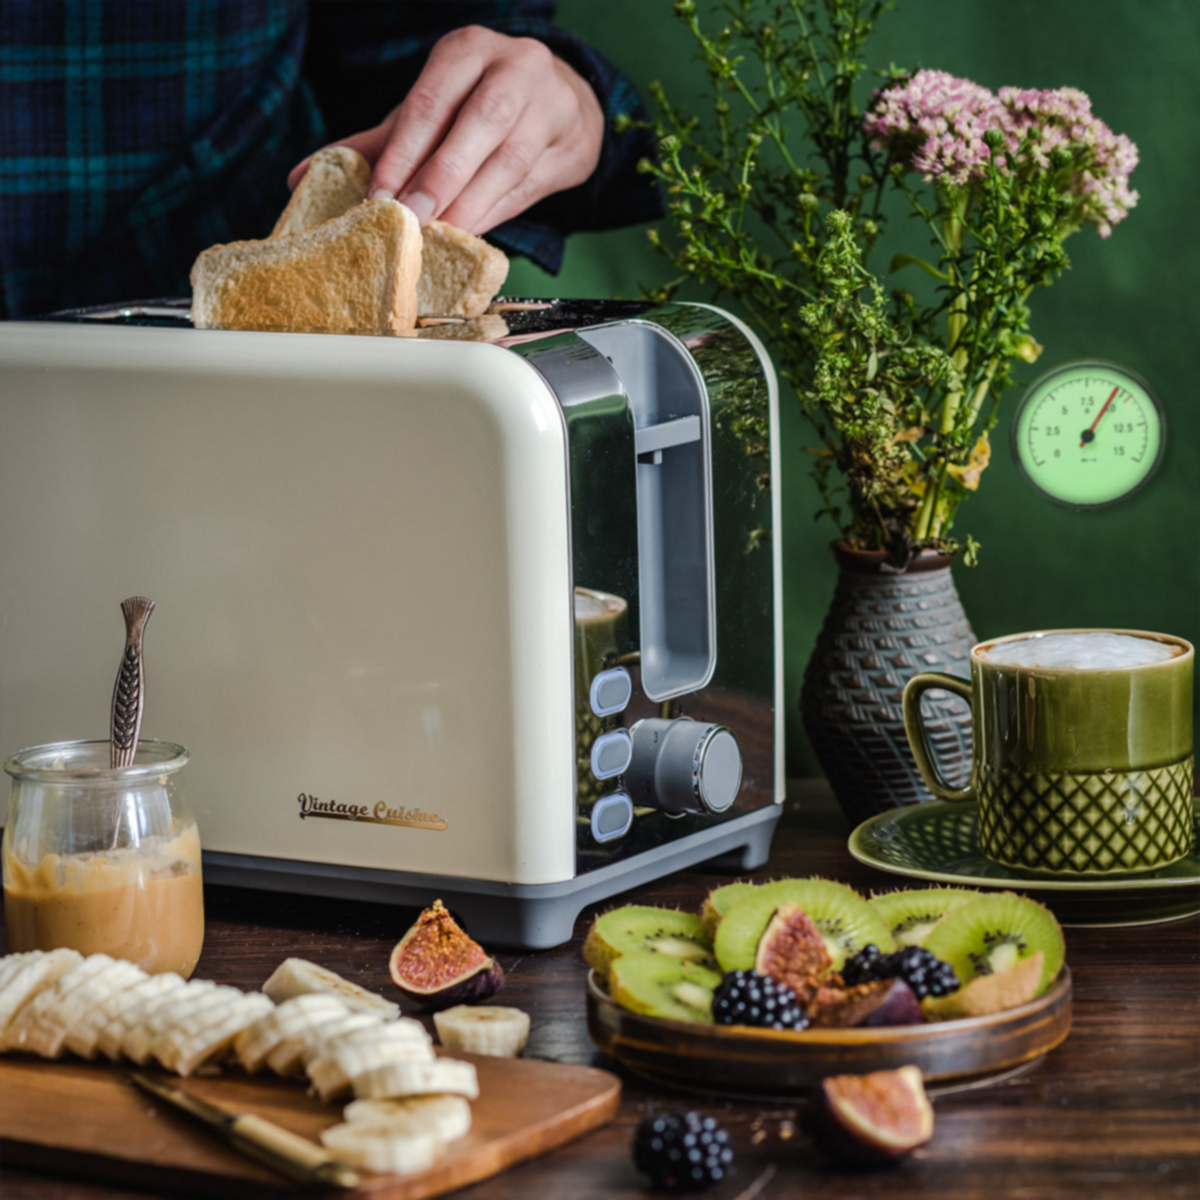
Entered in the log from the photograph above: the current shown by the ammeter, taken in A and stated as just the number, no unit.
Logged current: 9.5
